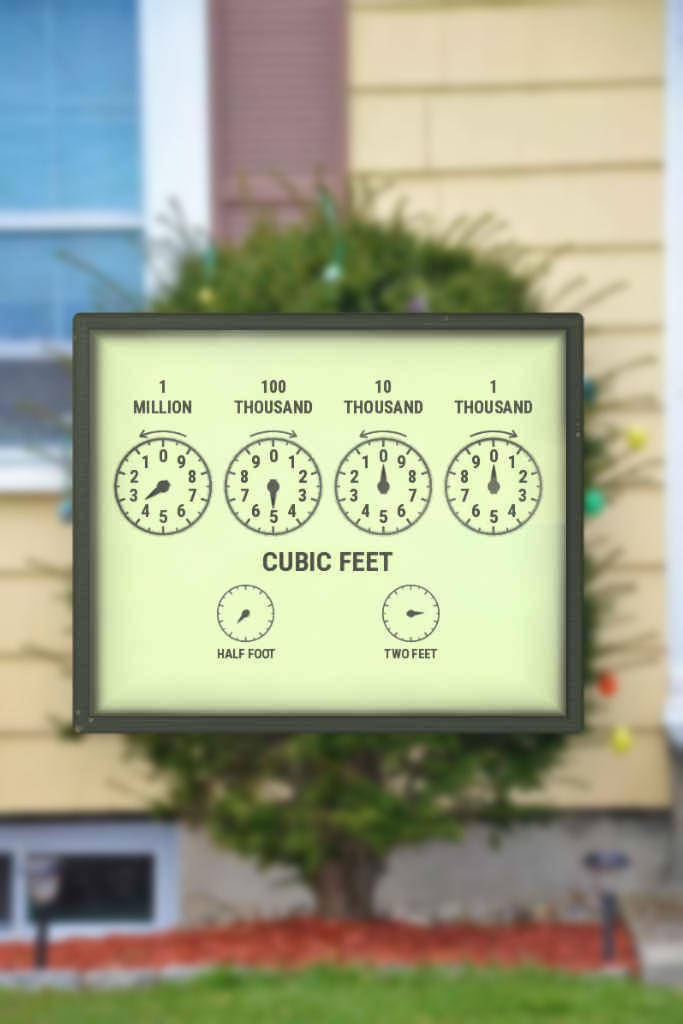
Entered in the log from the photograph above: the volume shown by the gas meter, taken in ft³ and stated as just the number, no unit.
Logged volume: 350000
